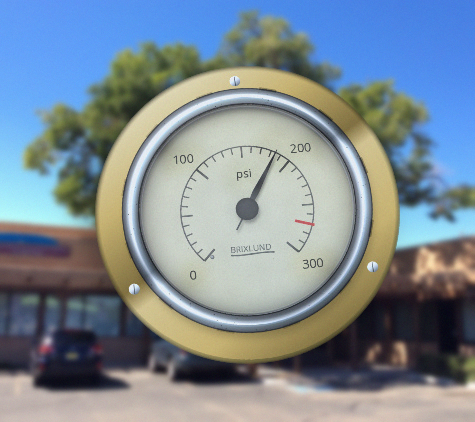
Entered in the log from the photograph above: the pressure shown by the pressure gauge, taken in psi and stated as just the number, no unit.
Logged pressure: 185
